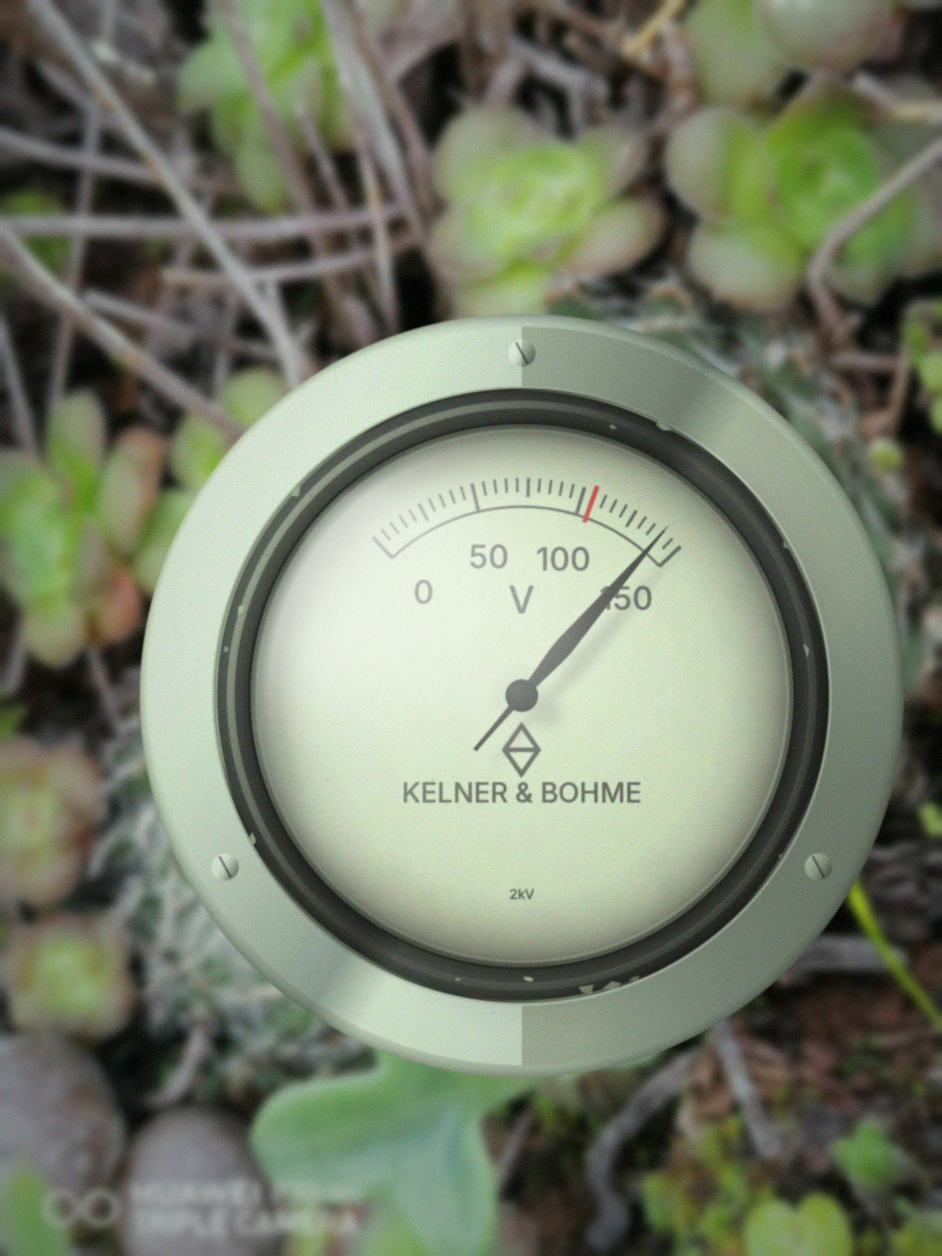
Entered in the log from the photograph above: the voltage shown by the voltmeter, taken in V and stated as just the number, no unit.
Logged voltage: 140
